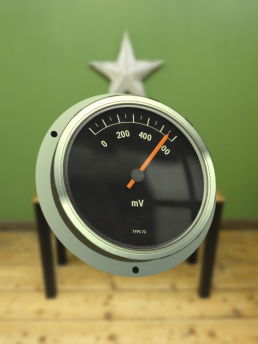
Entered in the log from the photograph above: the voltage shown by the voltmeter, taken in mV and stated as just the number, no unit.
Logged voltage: 550
